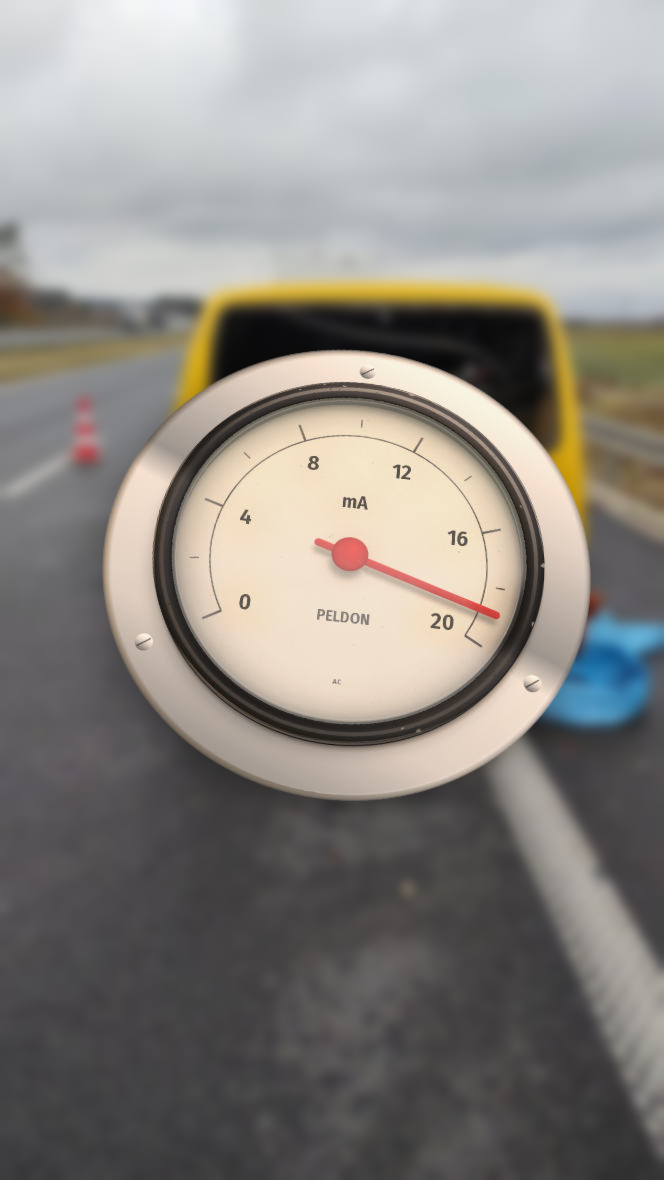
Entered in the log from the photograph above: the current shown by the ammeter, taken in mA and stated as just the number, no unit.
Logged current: 19
